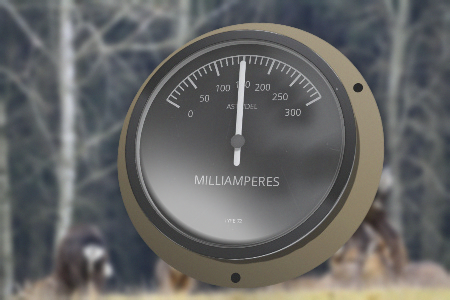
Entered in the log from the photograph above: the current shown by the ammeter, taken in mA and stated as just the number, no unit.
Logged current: 150
